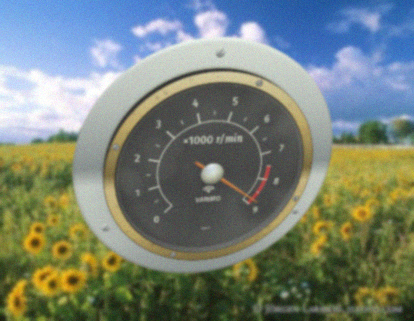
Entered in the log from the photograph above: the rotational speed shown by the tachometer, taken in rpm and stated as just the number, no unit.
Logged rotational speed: 8750
